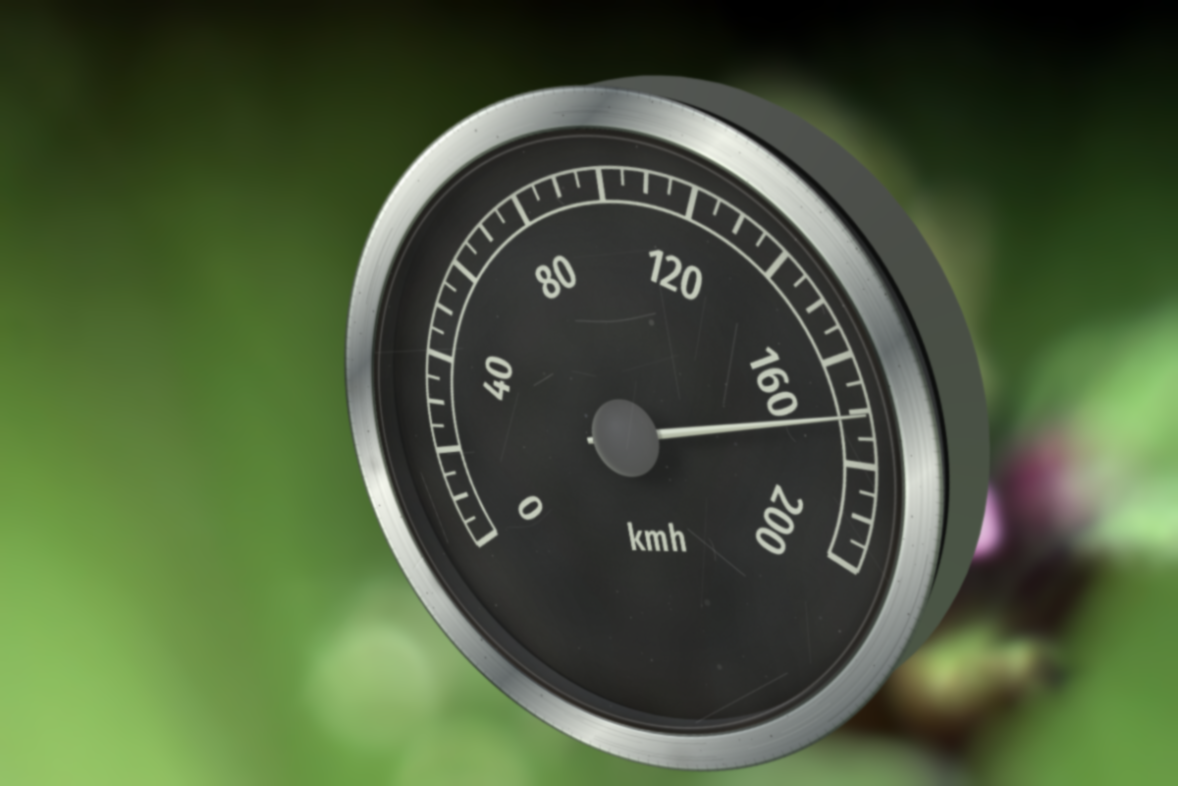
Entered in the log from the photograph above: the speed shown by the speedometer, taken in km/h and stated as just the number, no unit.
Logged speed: 170
